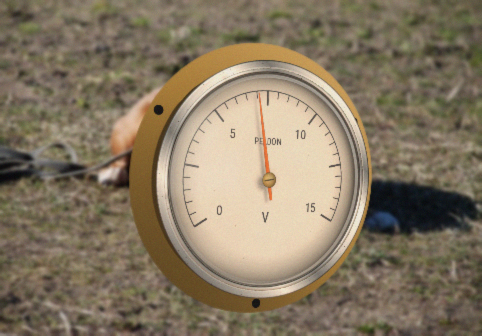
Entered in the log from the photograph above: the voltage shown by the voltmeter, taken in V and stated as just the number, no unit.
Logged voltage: 7
